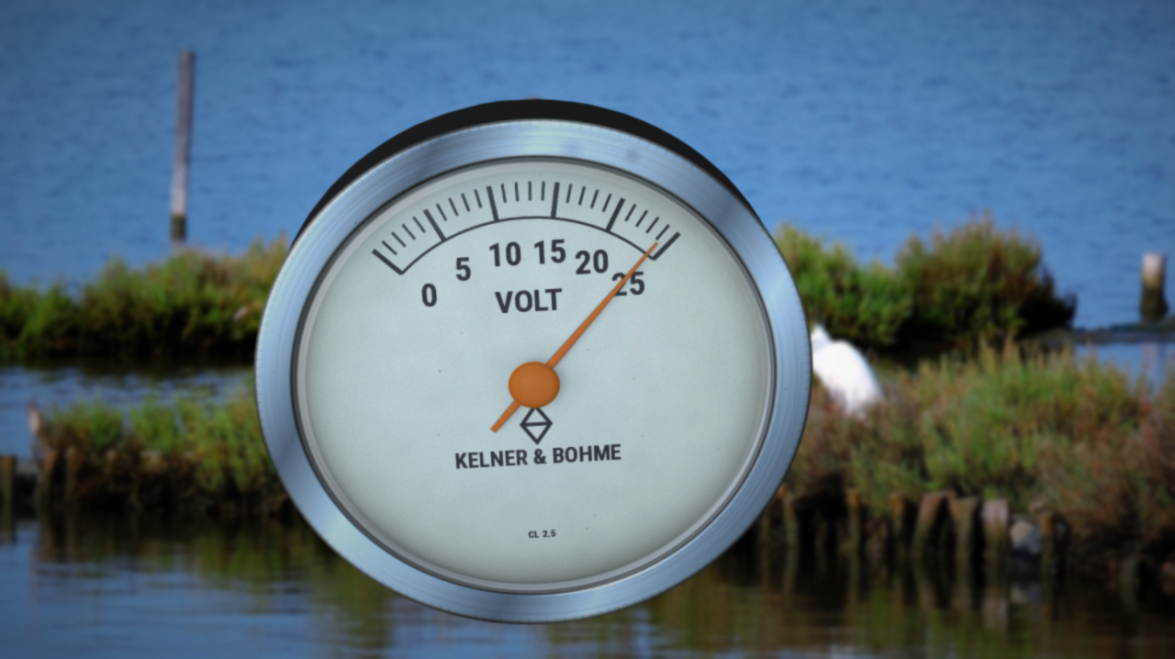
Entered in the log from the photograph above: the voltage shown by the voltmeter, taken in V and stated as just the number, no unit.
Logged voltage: 24
